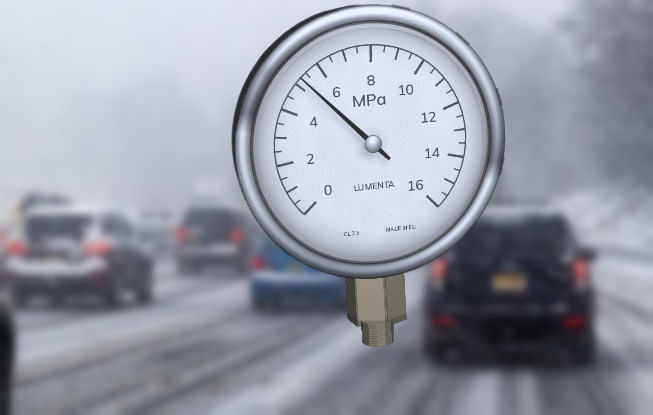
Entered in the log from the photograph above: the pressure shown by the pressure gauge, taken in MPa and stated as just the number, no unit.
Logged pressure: 5.25
